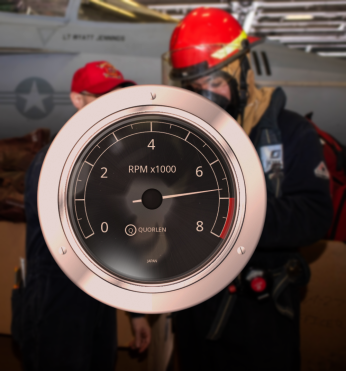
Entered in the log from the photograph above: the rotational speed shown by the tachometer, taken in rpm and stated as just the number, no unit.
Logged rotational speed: 6750
